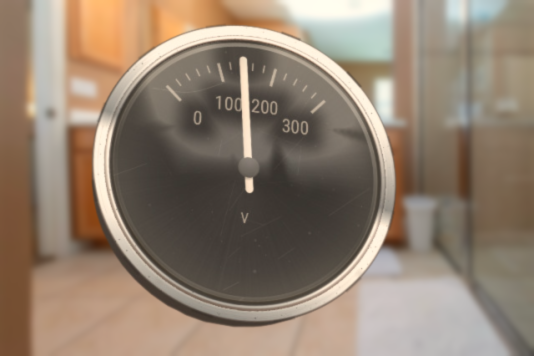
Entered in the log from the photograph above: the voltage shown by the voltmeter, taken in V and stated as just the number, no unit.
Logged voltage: 140
